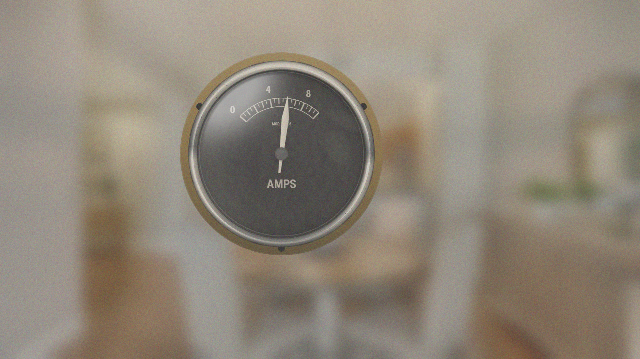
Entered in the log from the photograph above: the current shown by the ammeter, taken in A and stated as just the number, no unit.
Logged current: 6
